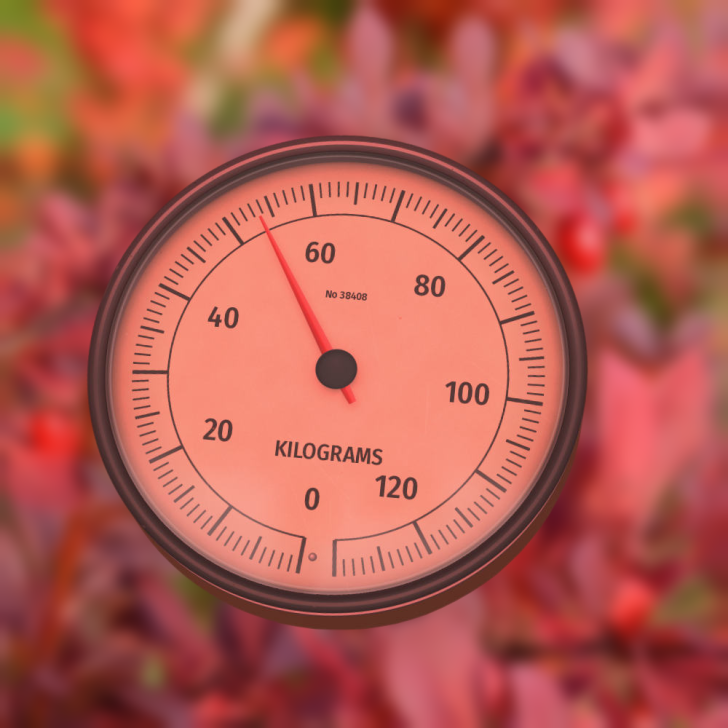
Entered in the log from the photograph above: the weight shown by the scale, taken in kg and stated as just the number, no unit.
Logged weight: 53.5
